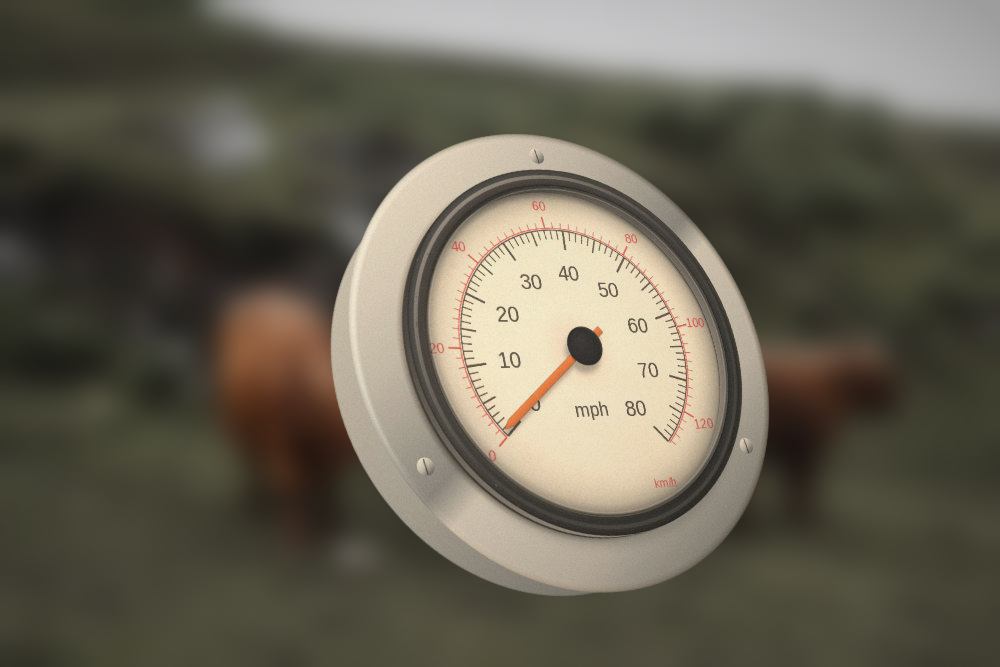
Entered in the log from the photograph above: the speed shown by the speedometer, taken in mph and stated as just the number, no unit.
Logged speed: 1
